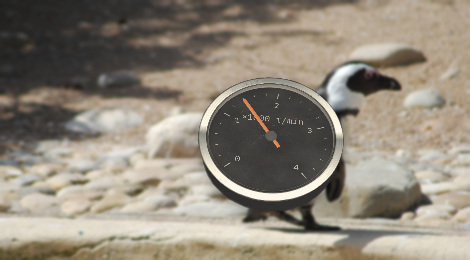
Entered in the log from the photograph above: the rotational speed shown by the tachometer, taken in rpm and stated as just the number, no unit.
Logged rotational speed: 1400
